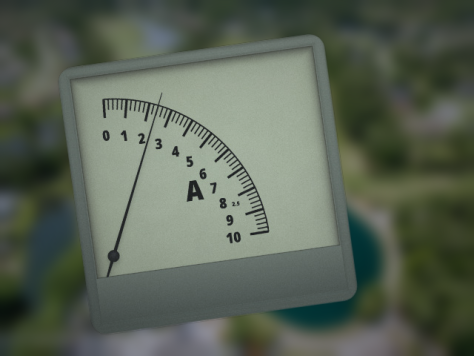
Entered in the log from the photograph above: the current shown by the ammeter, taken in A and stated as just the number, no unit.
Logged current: 2.4
